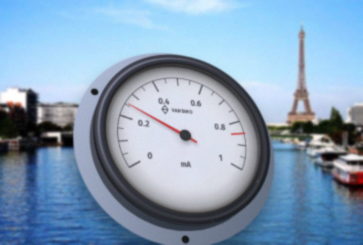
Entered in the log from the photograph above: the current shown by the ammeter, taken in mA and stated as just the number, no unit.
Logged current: 0.25
